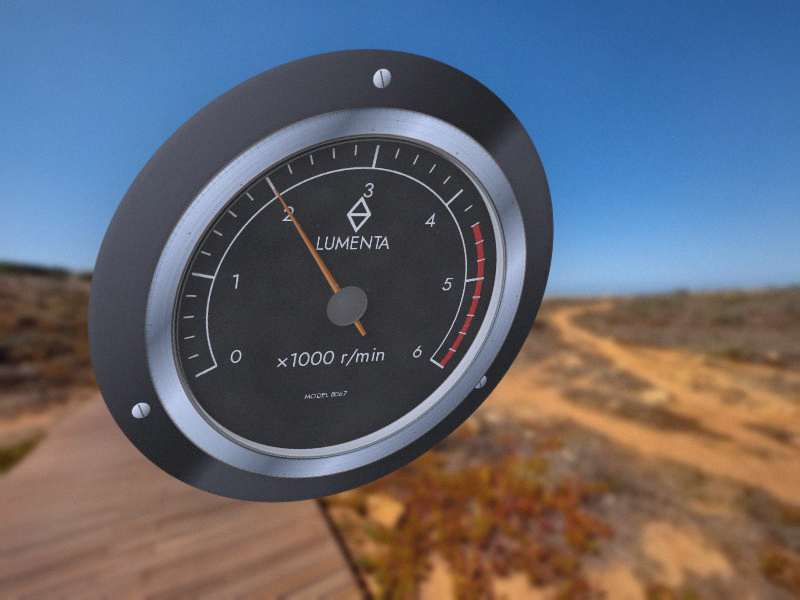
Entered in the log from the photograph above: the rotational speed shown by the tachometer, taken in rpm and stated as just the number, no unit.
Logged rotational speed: 2000
